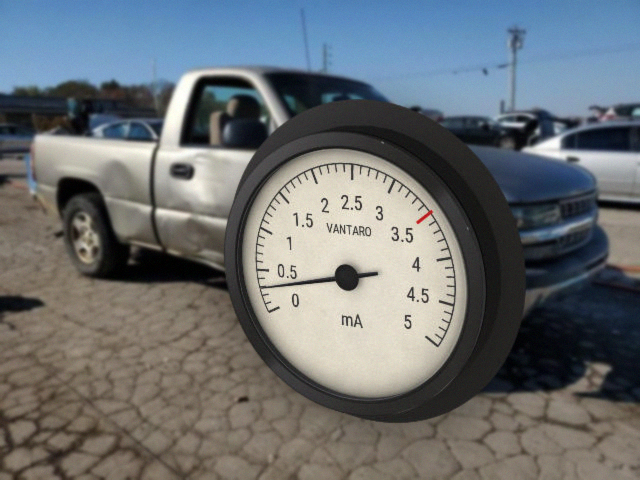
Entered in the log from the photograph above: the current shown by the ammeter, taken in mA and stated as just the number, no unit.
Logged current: 0.3
